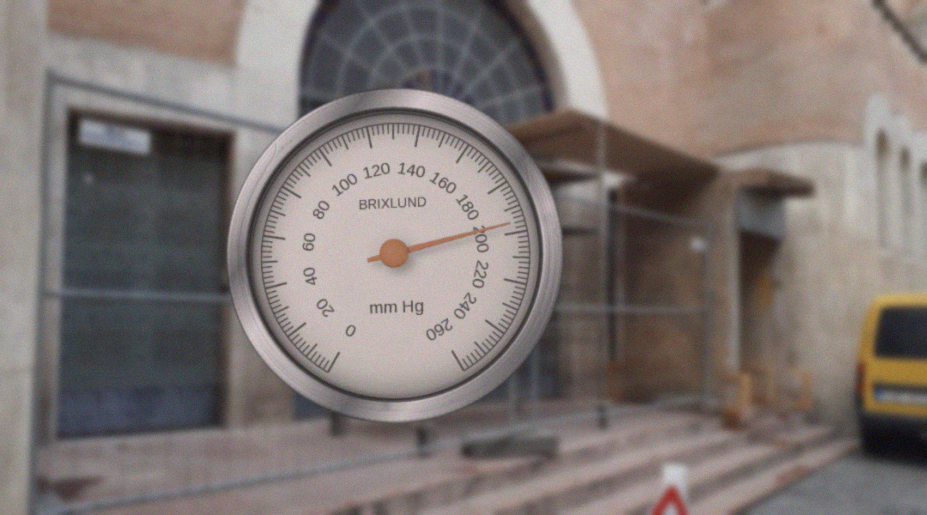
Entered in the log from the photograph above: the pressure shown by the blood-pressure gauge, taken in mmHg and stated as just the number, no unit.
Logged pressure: 196
